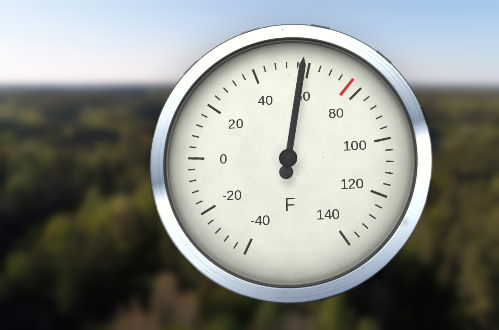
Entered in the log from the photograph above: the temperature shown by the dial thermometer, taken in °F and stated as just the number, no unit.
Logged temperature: 58
